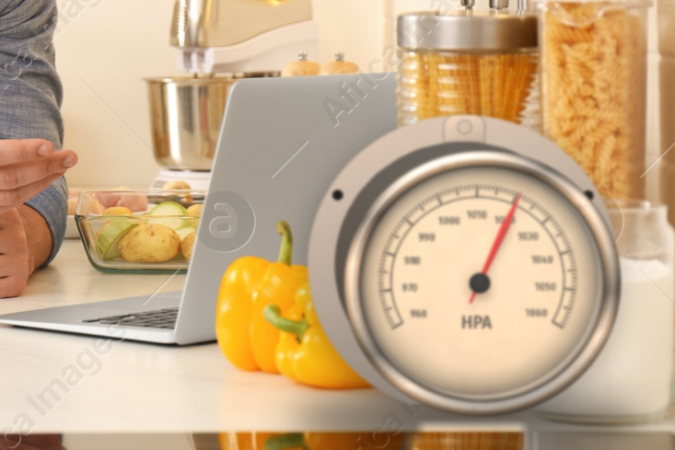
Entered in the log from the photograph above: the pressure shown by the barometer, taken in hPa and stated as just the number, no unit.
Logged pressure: 1020
